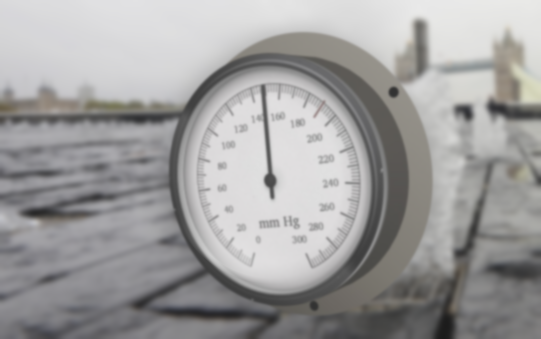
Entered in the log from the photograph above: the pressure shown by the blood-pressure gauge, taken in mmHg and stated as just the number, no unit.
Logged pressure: 150
